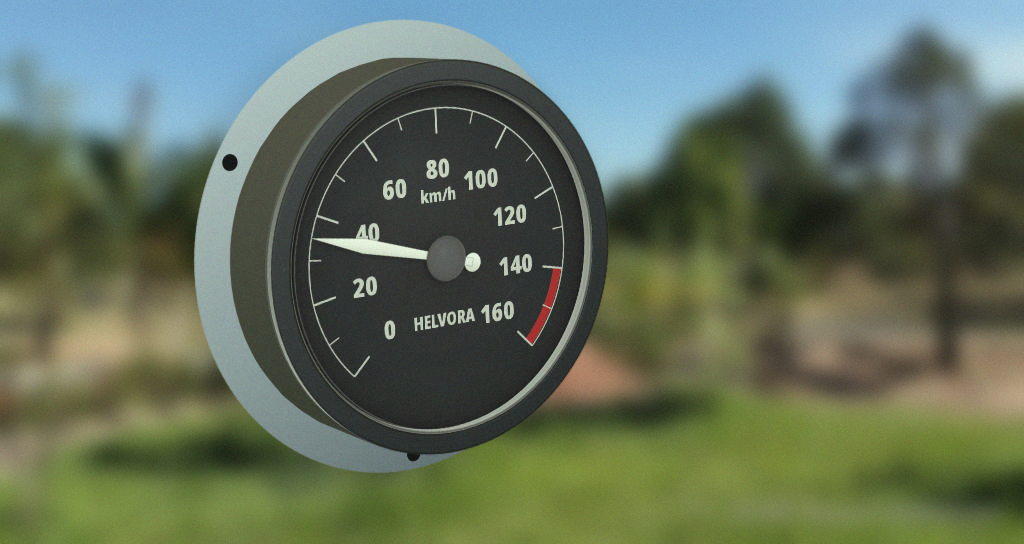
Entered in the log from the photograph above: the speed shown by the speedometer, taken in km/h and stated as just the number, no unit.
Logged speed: 35
